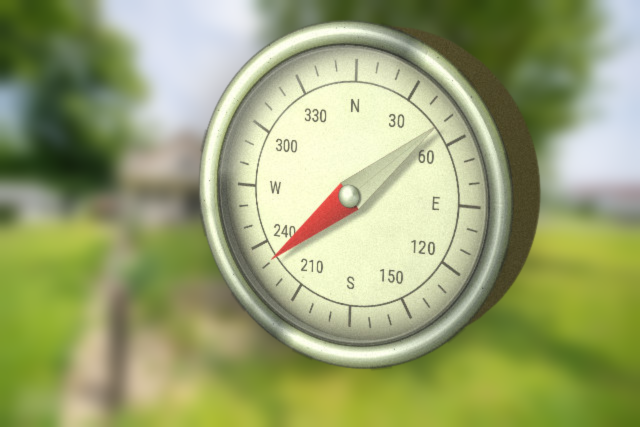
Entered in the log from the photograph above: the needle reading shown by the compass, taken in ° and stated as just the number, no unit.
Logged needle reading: 230
